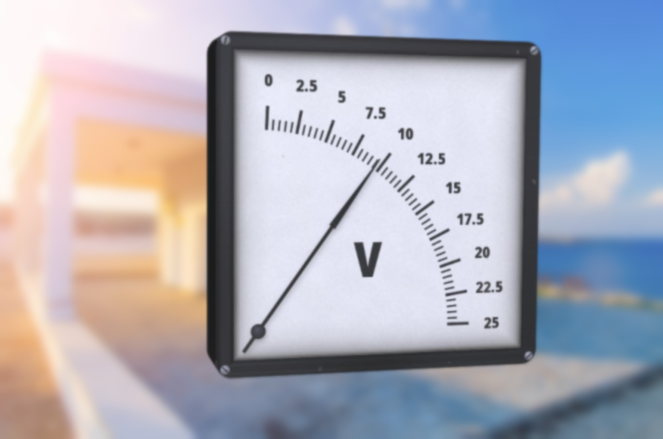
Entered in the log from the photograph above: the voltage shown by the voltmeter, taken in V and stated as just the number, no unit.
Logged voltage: 9.5
